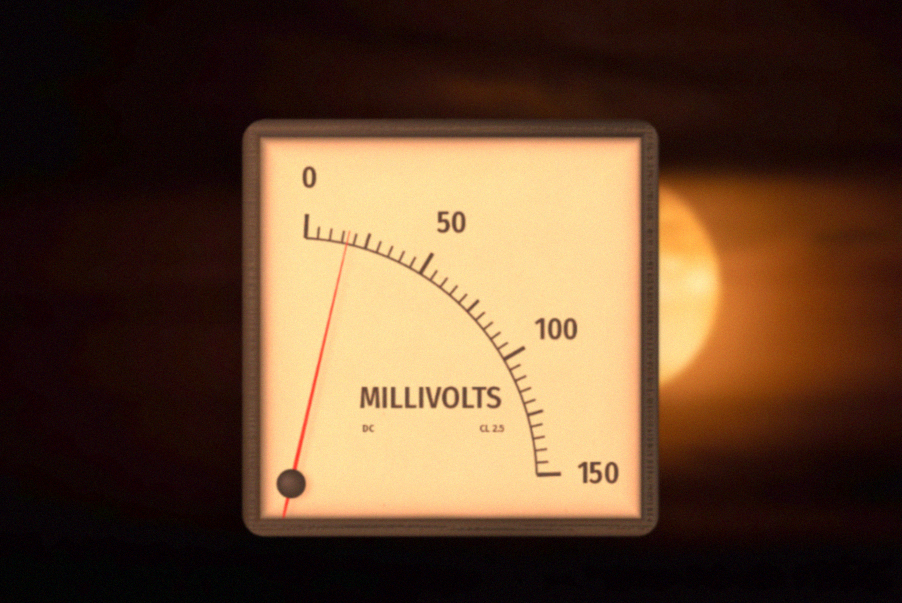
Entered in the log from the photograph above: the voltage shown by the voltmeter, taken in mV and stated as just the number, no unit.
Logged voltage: 17.5
